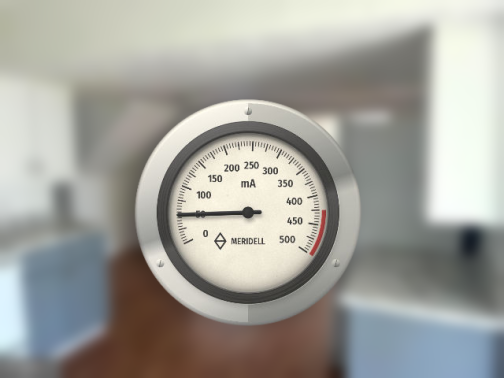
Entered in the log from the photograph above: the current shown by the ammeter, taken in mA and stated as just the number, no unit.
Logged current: 50
